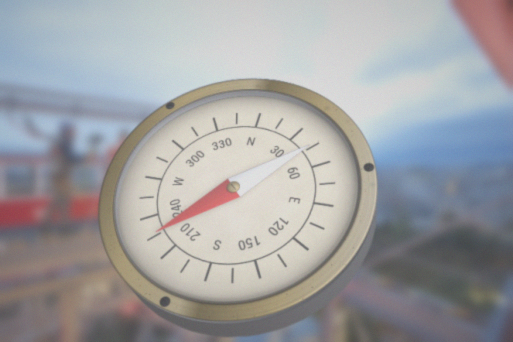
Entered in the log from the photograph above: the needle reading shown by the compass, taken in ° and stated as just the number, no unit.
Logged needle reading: 225
